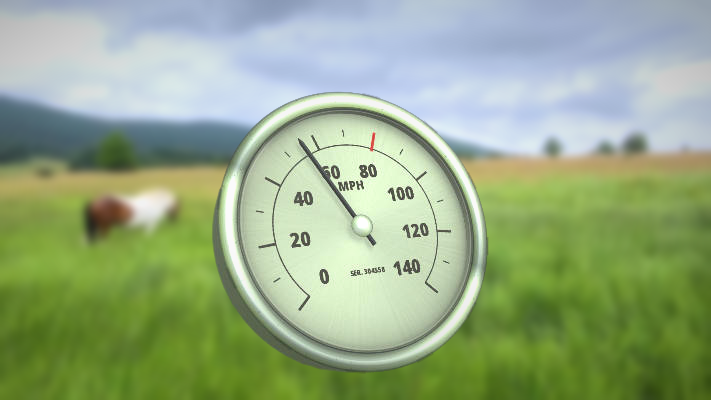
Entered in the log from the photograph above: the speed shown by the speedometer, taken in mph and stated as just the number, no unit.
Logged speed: 55
